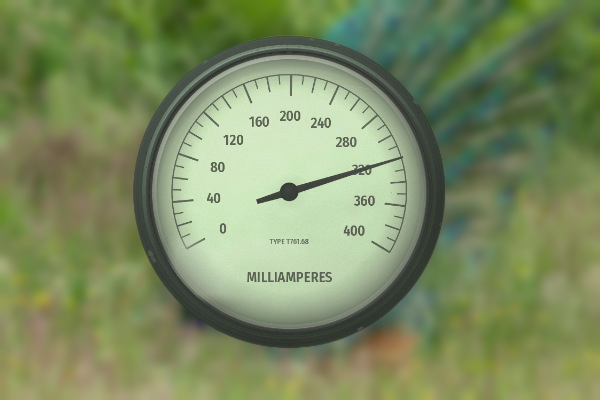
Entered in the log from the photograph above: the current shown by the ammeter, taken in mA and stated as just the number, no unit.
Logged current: 320
